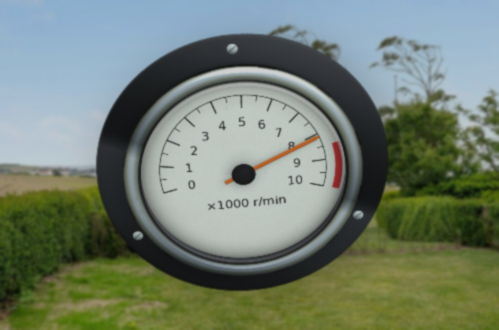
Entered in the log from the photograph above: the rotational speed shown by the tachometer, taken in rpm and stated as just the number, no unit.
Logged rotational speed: 8000
